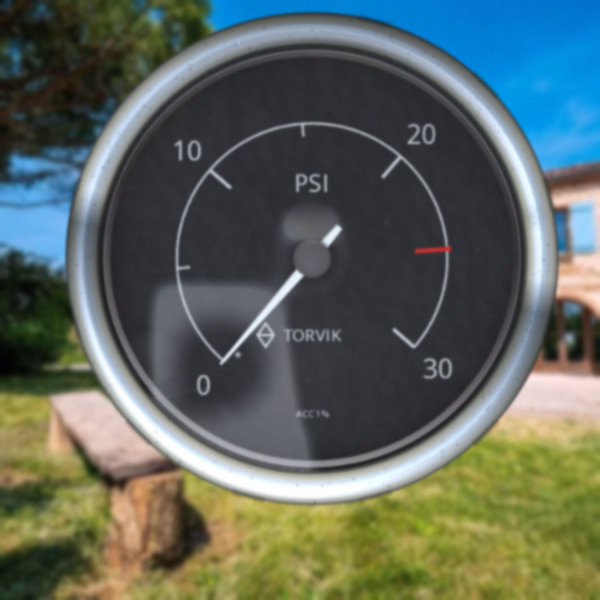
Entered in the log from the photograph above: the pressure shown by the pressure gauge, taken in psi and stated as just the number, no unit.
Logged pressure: 0
